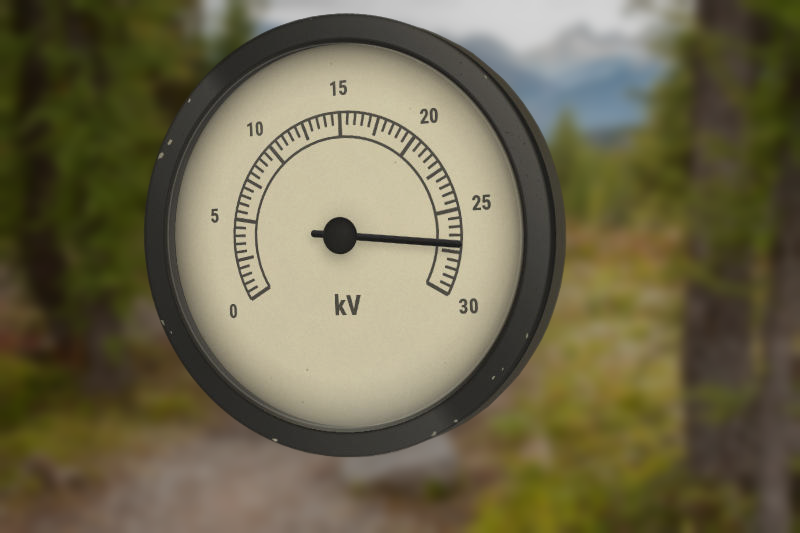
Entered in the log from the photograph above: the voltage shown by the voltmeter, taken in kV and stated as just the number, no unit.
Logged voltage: 27
